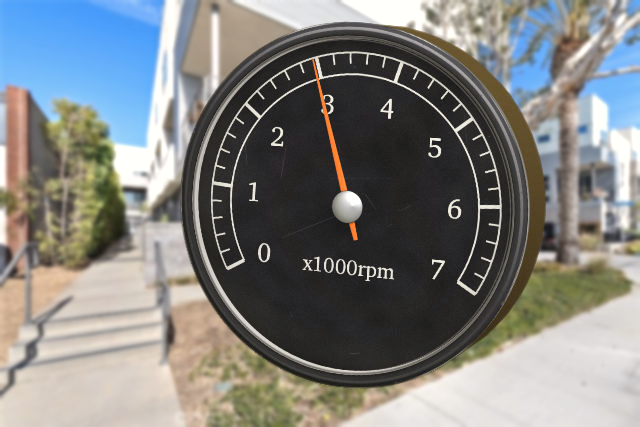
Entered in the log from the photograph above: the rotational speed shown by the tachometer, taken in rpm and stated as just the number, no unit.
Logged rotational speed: 3000
